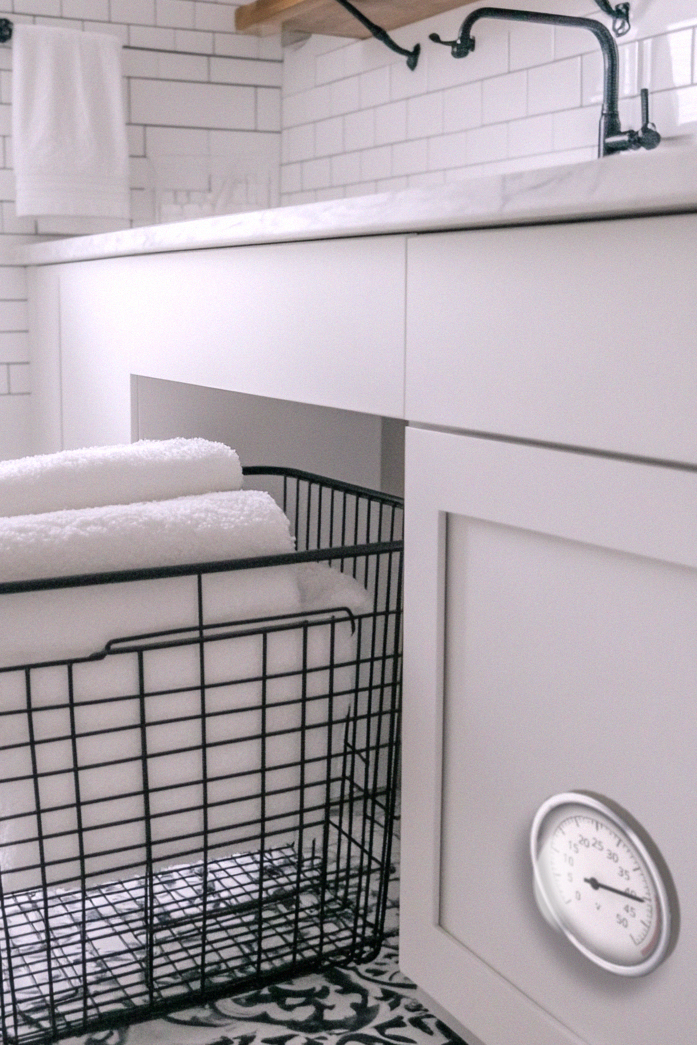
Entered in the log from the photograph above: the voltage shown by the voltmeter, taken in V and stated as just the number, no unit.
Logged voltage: 40
